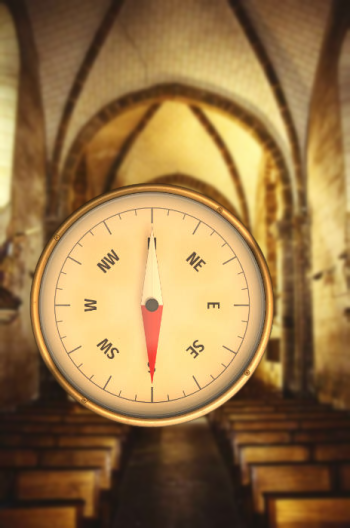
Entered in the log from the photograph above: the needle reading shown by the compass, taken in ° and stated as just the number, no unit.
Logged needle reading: 180
